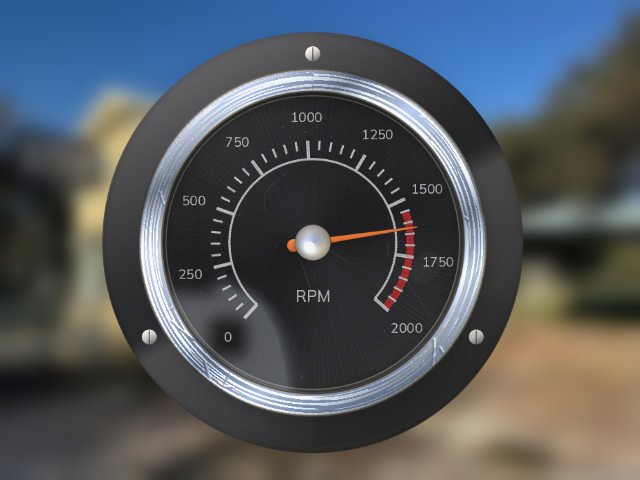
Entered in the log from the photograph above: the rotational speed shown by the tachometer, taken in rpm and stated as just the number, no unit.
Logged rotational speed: 1625
